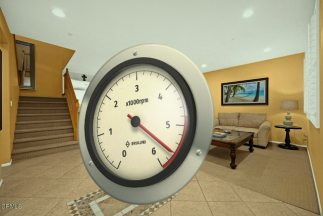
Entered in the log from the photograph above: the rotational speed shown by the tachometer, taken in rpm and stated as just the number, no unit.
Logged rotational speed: 5600
